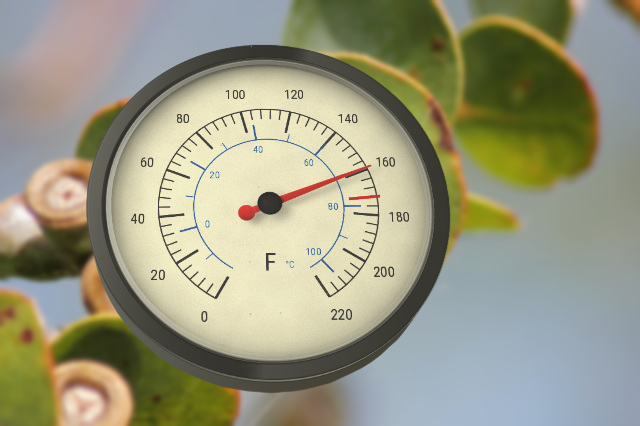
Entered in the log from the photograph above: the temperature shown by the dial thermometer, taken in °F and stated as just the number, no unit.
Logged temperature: 160
